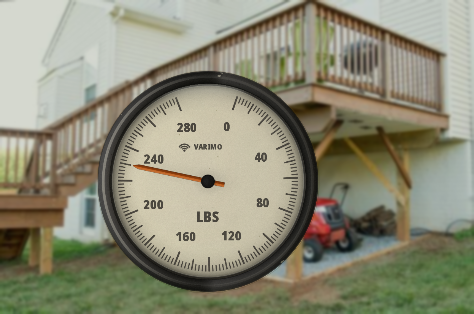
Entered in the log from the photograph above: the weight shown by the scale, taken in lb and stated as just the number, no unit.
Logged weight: 230
